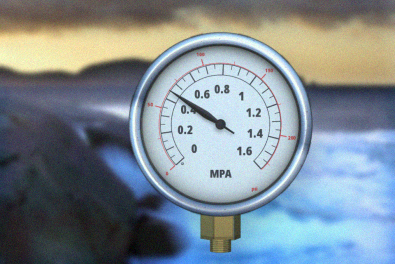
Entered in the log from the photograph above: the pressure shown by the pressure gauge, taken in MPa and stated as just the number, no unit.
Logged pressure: 0.45
